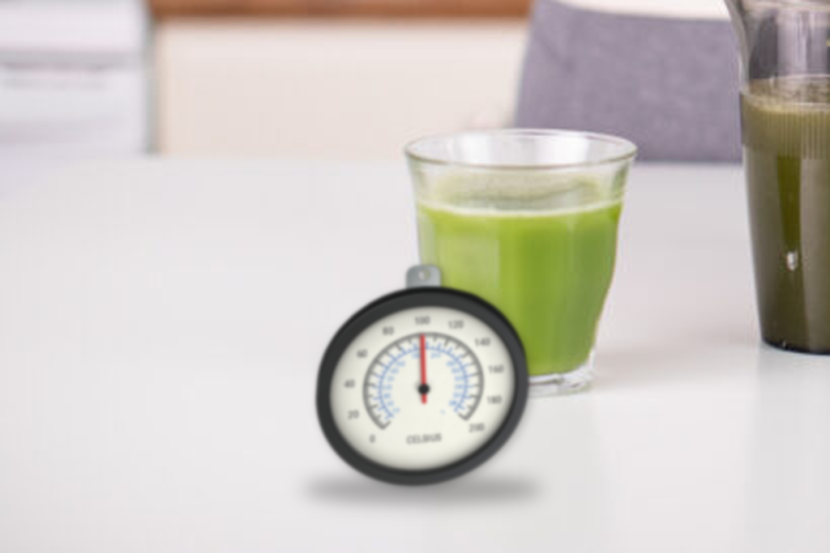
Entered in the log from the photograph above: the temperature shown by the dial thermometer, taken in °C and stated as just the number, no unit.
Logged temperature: 100
